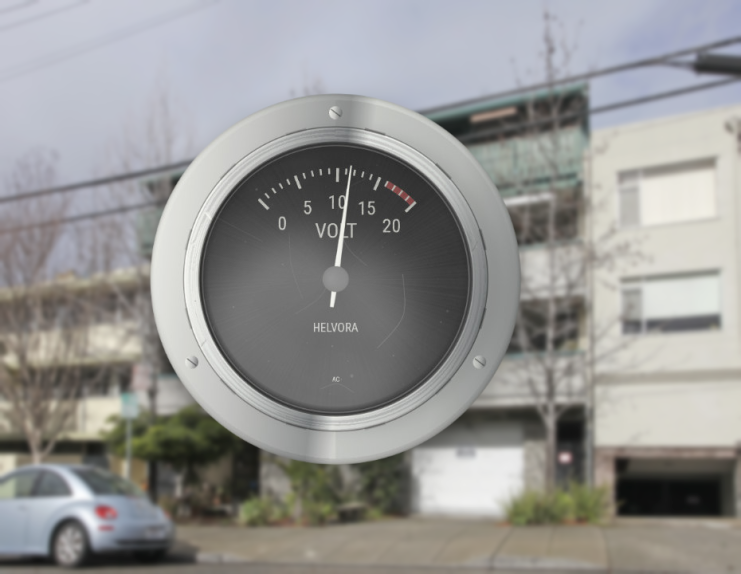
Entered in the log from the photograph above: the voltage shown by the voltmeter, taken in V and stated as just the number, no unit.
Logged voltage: 11.5
